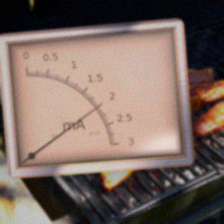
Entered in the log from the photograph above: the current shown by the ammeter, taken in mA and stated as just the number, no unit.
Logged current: 2
